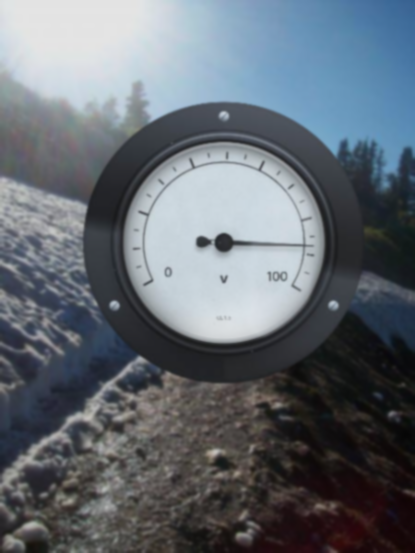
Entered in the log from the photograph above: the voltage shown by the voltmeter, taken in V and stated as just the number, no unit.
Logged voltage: 87.5
